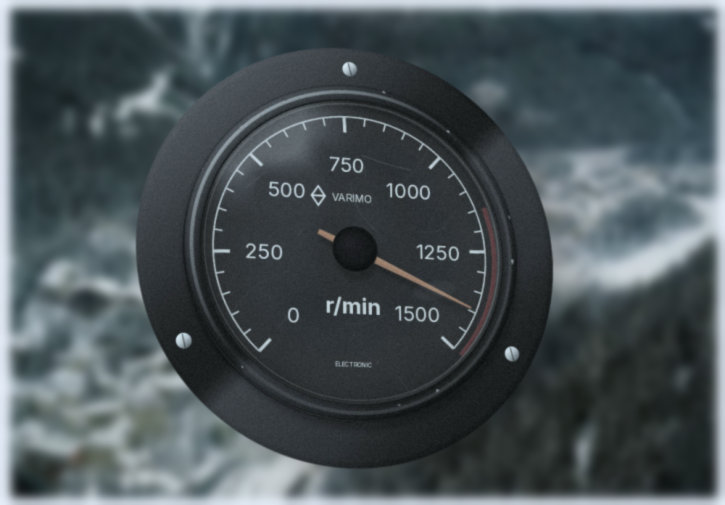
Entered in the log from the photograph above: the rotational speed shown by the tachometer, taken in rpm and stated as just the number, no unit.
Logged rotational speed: 1400
